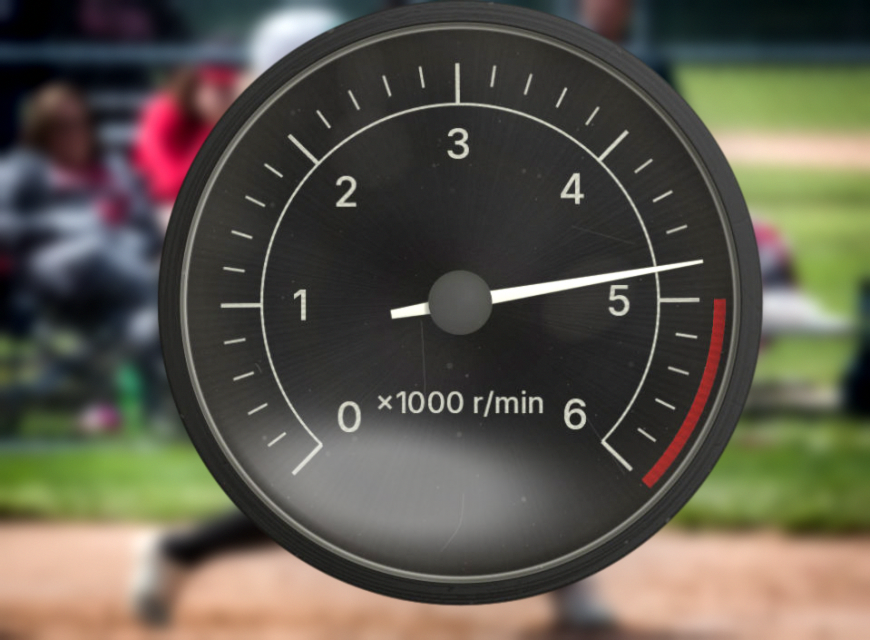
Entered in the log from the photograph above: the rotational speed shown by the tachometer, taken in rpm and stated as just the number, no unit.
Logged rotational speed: 4800
